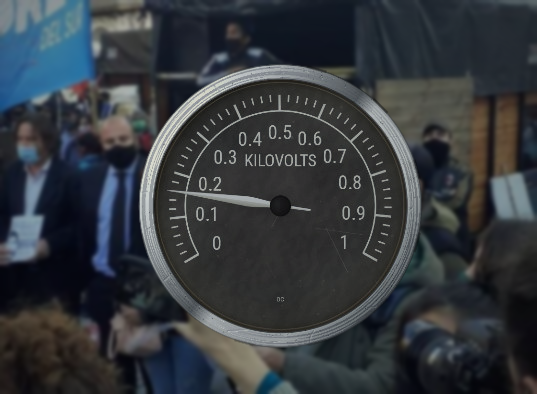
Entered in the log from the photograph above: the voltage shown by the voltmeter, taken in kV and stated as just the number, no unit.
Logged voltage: 0.16
